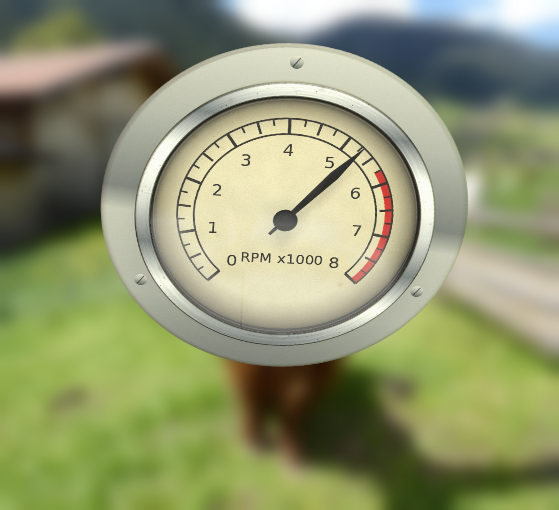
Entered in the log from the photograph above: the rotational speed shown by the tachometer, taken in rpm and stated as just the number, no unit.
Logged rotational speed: 5250
